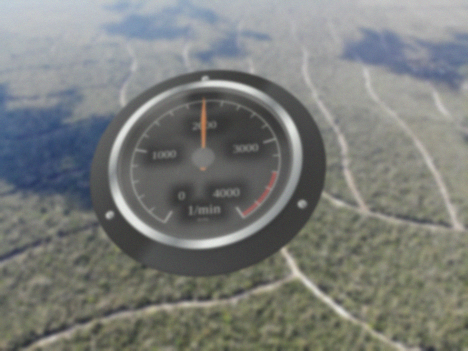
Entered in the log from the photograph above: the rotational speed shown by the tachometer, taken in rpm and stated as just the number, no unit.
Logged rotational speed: 2000
